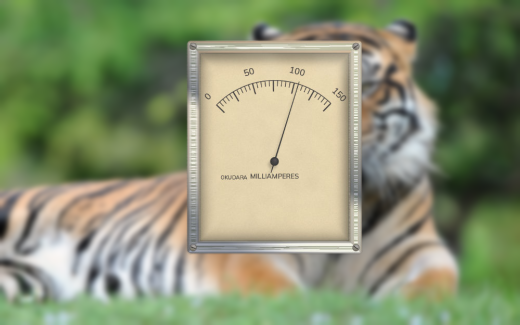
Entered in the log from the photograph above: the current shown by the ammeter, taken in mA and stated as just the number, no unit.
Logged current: 105
